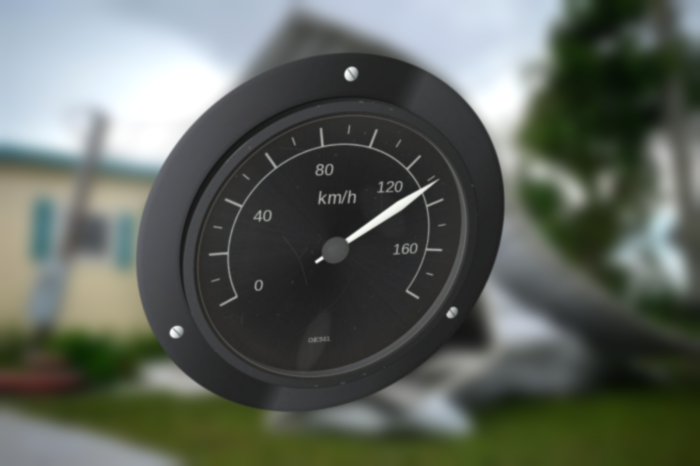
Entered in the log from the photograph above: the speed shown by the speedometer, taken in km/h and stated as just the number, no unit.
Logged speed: 130
